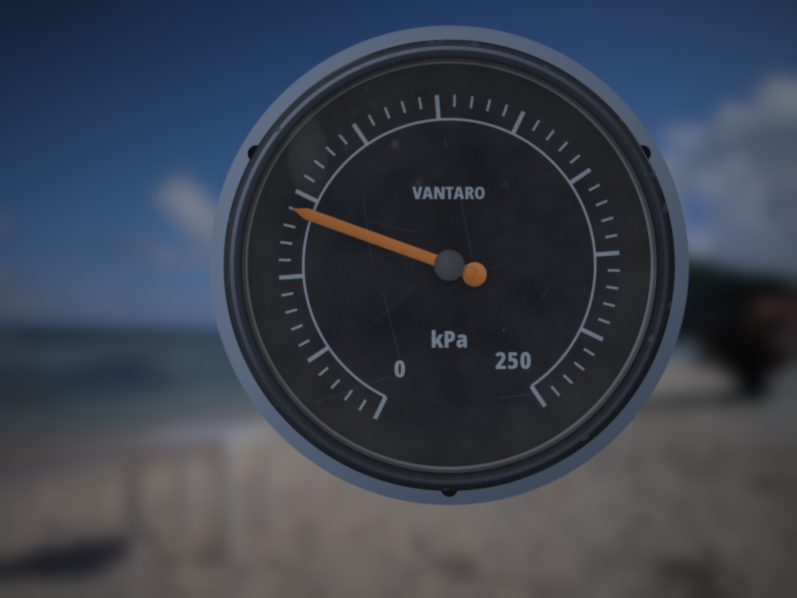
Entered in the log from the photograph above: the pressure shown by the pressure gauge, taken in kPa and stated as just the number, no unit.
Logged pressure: 70
